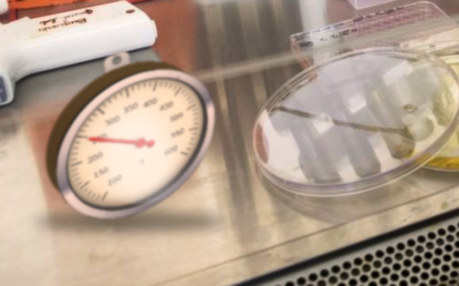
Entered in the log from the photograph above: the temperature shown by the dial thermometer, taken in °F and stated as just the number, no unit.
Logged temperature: 250
